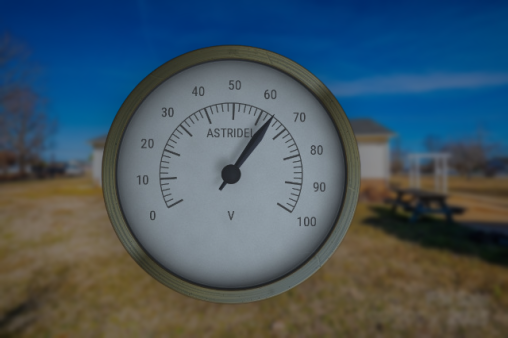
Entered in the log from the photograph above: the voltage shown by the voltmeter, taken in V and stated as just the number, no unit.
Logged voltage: 64
